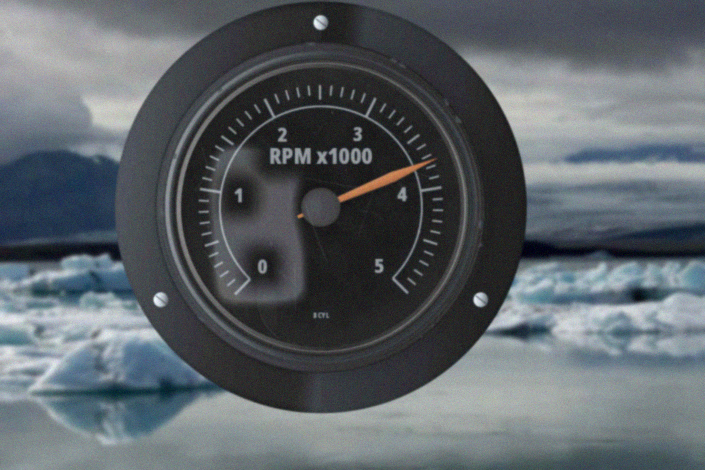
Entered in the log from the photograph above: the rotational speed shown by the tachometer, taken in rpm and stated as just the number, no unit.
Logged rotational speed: 3750
